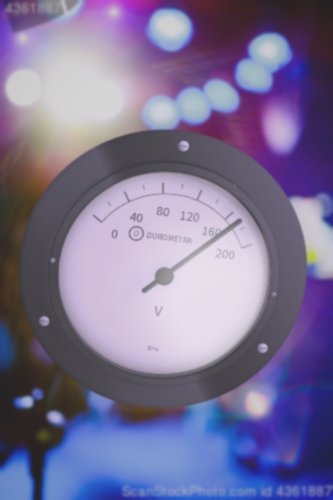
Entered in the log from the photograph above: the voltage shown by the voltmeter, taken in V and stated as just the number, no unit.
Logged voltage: 170
